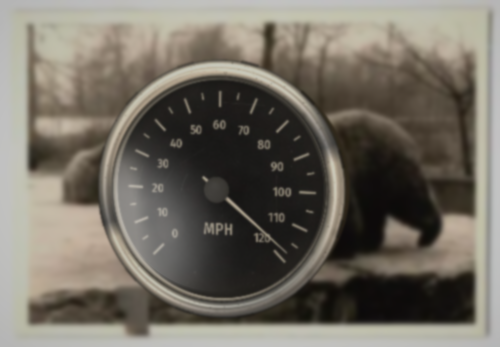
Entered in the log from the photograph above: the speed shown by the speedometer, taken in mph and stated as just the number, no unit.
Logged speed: 117.5
